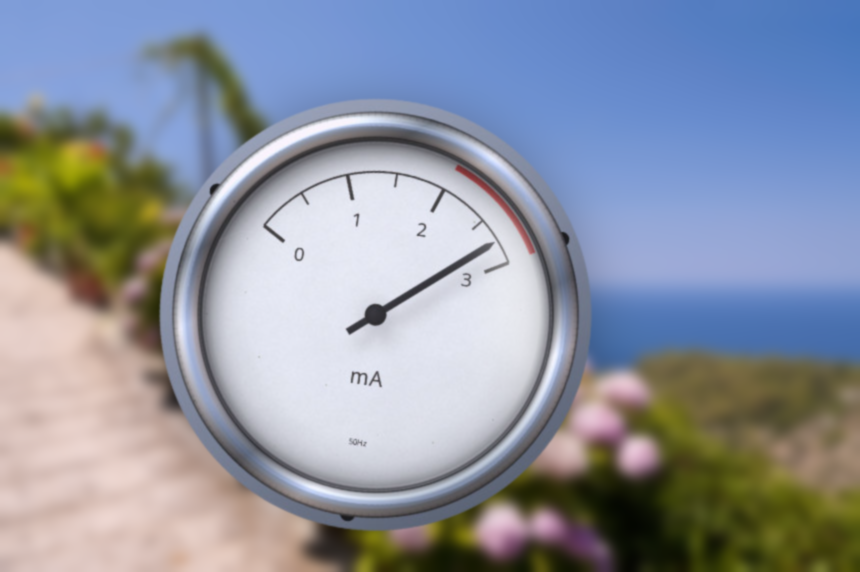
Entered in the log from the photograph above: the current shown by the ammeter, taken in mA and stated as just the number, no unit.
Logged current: 2.75
